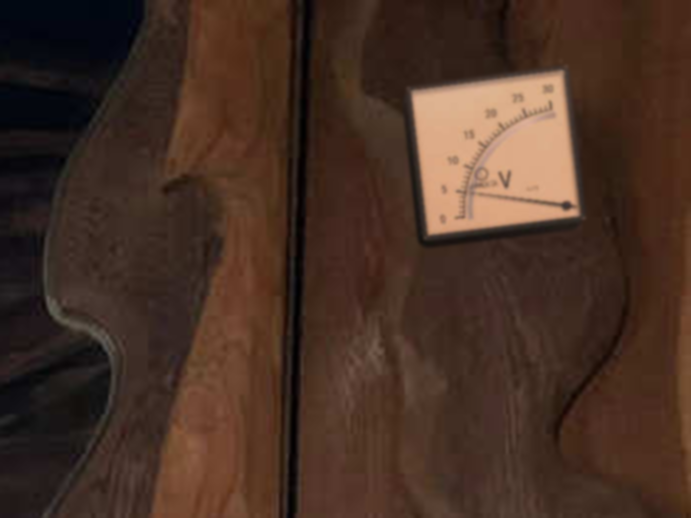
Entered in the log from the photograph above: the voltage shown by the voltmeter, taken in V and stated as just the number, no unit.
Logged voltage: 5
